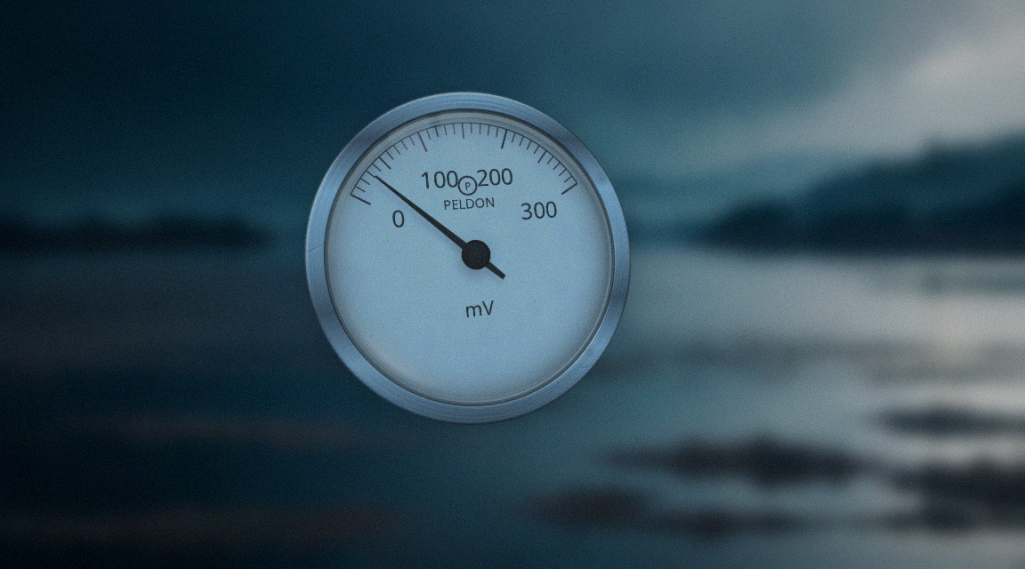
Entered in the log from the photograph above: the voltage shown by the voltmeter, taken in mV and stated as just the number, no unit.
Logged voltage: 30
